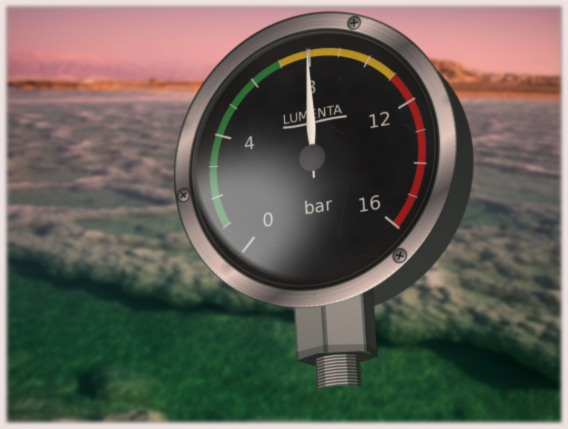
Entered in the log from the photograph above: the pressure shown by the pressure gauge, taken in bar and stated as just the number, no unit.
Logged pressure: 8
